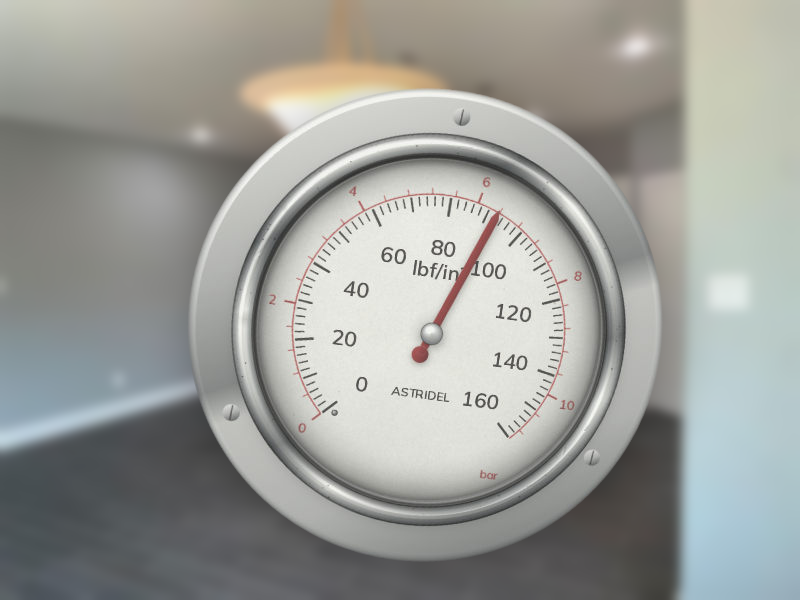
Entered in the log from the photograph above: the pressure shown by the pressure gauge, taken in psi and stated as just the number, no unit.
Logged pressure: 92
